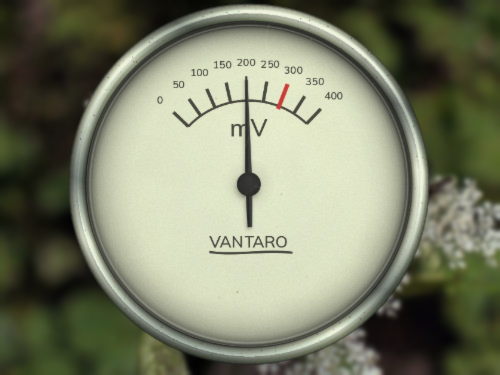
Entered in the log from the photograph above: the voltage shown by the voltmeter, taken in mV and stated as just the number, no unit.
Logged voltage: 200
